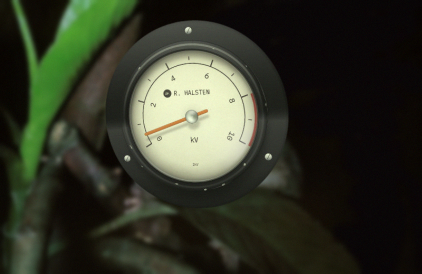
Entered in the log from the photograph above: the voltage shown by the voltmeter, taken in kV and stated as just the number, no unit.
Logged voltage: 0.5
